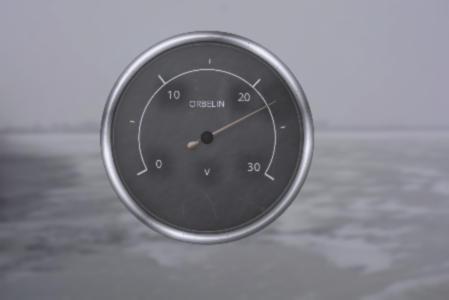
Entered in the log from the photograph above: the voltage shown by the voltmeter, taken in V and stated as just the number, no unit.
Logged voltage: 22.5
